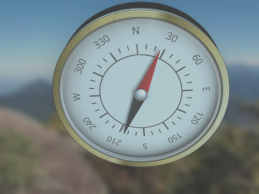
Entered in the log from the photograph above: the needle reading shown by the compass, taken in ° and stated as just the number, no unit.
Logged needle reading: 25
